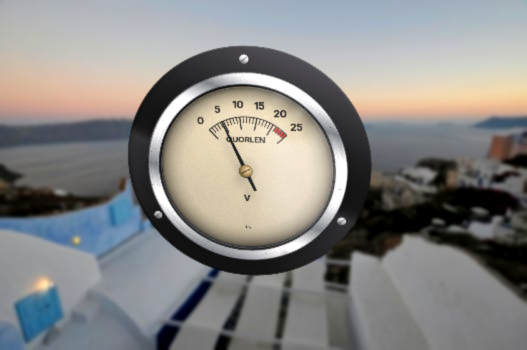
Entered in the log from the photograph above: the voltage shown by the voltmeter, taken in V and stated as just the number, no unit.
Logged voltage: 5
